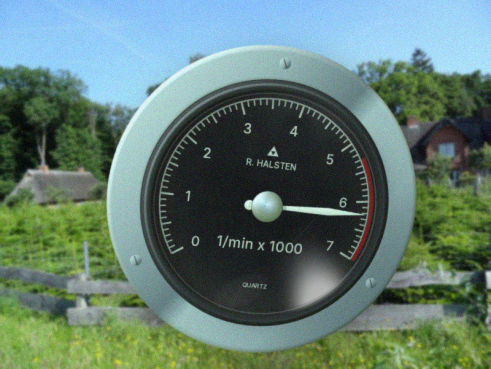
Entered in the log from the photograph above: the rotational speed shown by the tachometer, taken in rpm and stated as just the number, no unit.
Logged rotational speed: 6200
